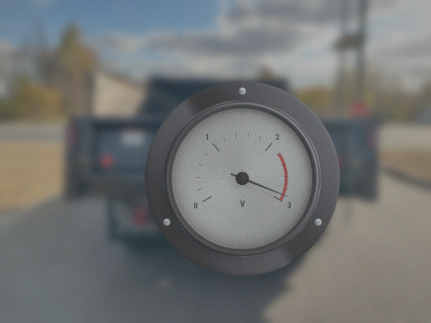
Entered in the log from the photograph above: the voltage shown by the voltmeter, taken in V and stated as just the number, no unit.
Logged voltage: 2.9
